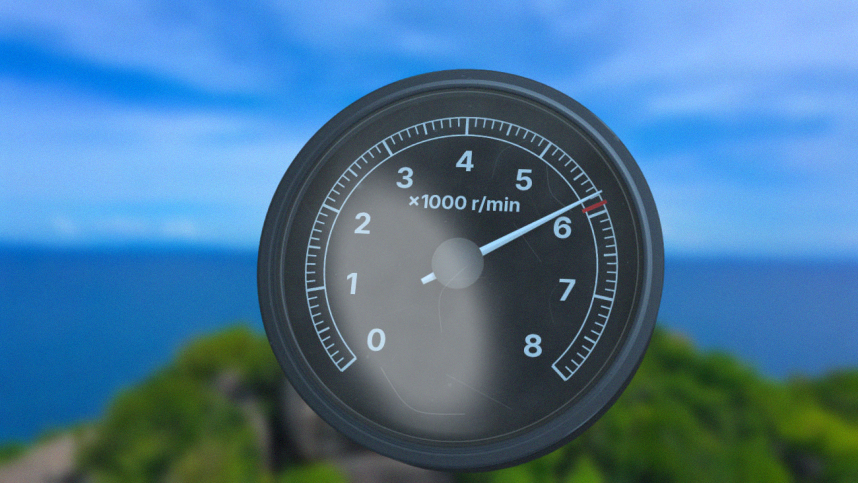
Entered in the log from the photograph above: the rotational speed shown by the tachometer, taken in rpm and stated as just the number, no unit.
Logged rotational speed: 5800
